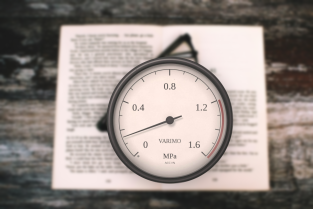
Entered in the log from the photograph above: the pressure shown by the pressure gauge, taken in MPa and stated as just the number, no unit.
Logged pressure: 0.15
